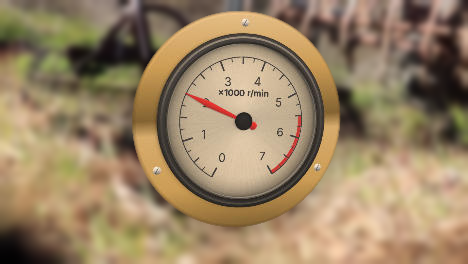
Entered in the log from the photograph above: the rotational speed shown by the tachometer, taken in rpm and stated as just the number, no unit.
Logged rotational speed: 2000
